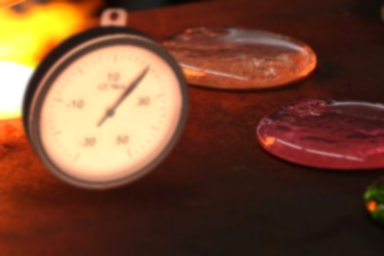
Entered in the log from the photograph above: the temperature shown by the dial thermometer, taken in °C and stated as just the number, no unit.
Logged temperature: 20
